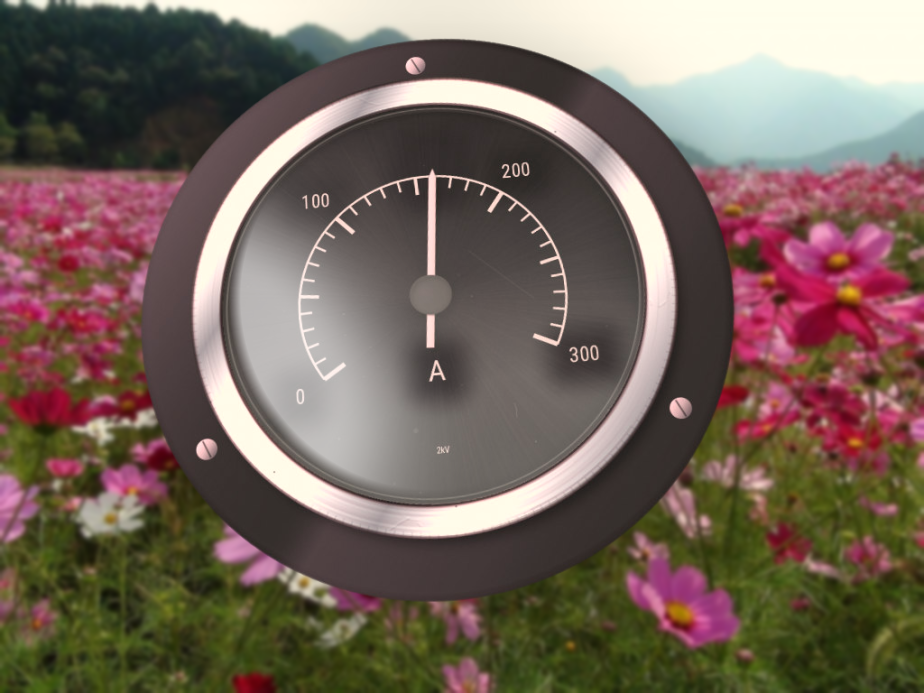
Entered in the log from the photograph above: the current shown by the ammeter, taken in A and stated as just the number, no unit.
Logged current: 160
